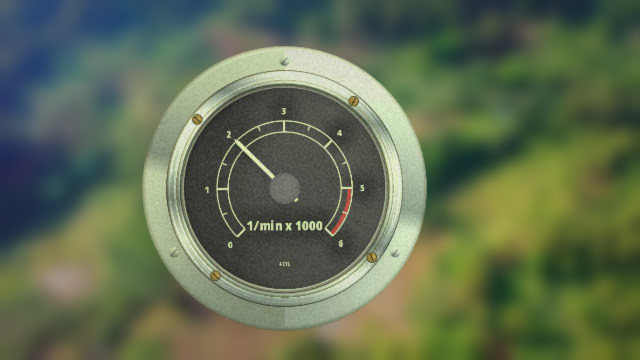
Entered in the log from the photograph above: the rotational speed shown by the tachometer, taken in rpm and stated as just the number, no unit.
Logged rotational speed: 2000
